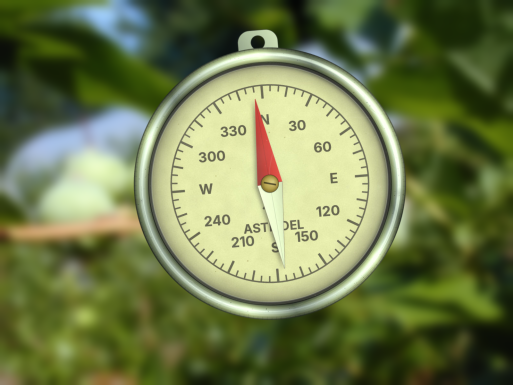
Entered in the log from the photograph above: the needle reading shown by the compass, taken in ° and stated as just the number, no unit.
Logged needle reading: 355
